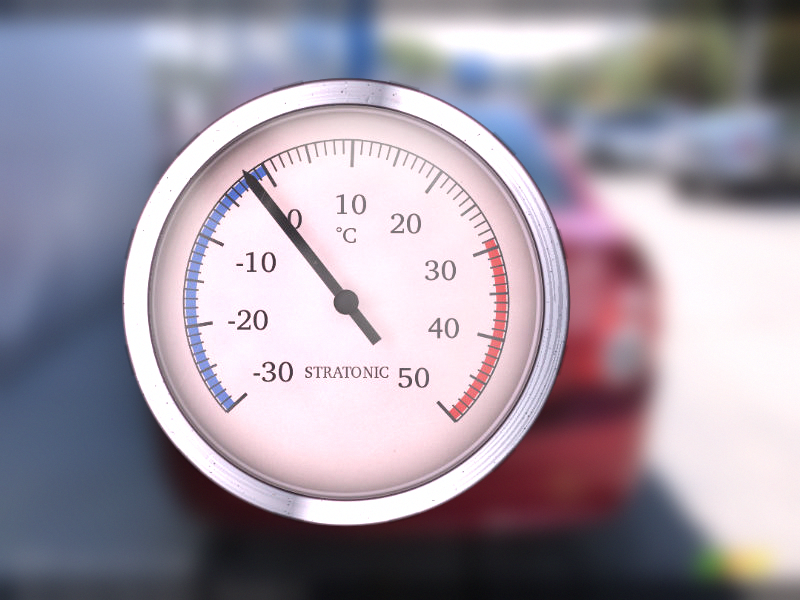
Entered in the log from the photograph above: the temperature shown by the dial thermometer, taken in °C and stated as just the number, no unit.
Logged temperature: -2
